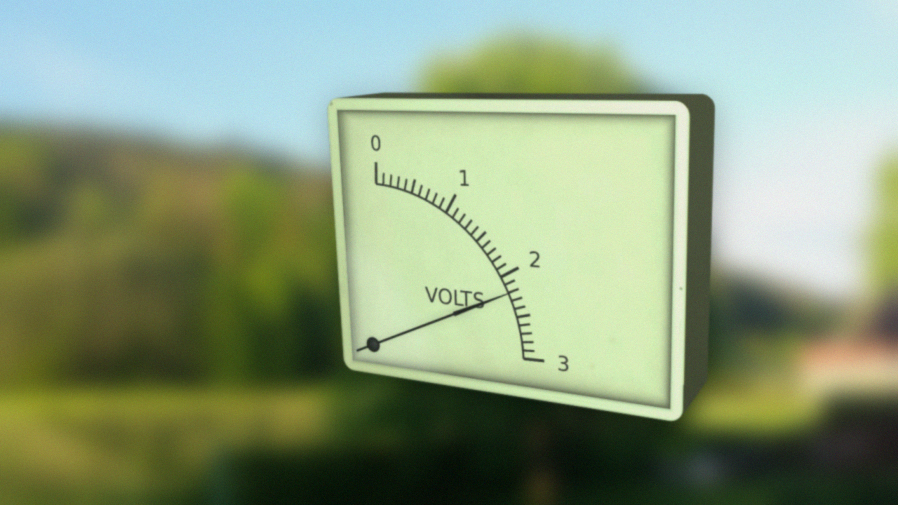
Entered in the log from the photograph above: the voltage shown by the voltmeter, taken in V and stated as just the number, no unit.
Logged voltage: 2.2
